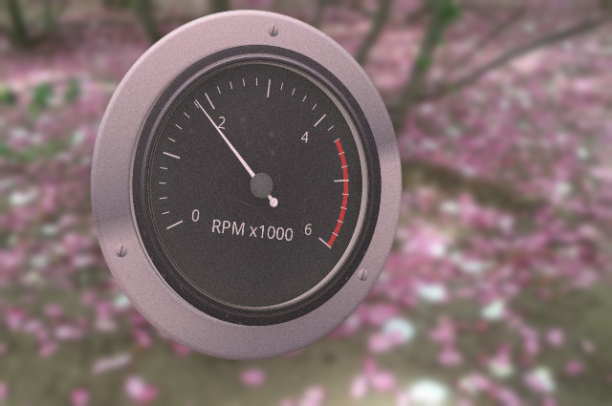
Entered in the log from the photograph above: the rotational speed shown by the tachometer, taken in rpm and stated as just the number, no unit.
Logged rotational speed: 1800
